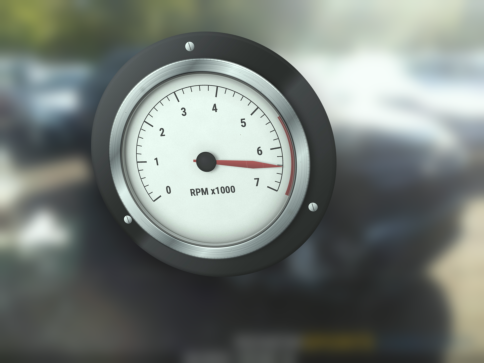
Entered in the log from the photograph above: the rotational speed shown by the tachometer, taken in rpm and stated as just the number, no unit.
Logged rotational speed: 6400
